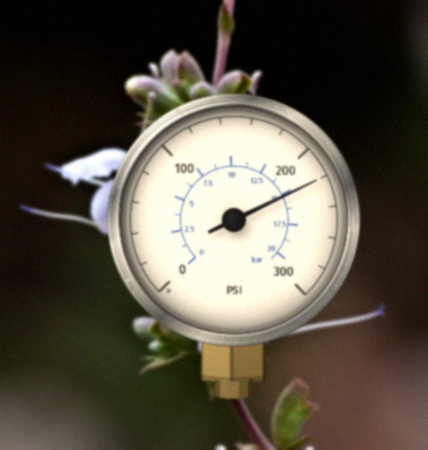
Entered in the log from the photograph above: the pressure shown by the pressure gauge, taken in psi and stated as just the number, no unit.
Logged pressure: 220
